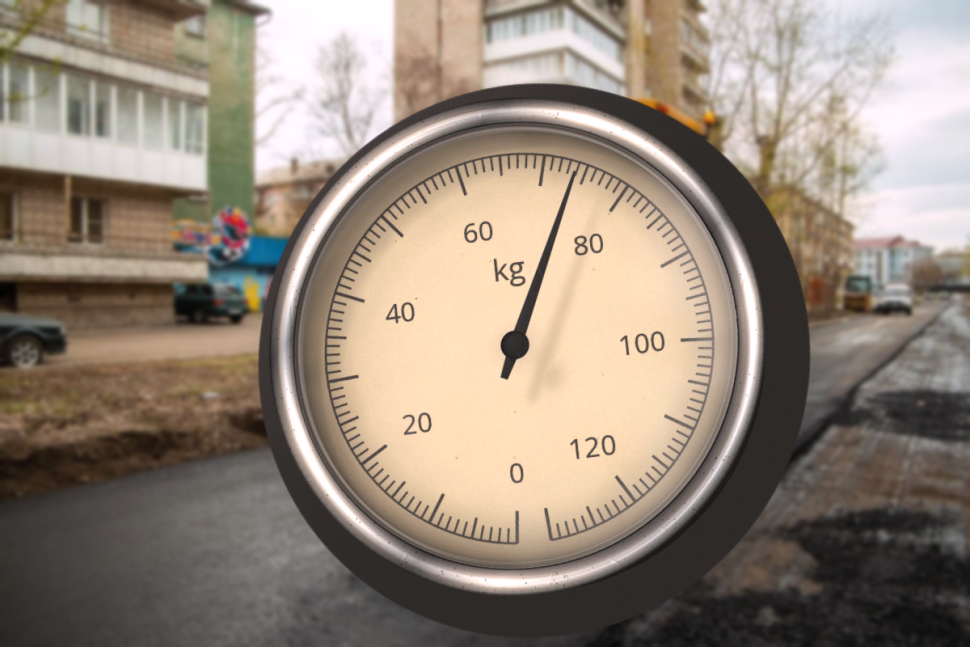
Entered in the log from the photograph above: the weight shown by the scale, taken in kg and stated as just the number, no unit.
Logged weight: 74
